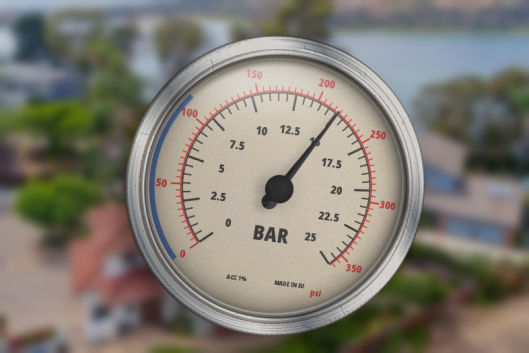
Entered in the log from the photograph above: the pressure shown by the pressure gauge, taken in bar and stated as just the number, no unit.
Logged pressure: 15
